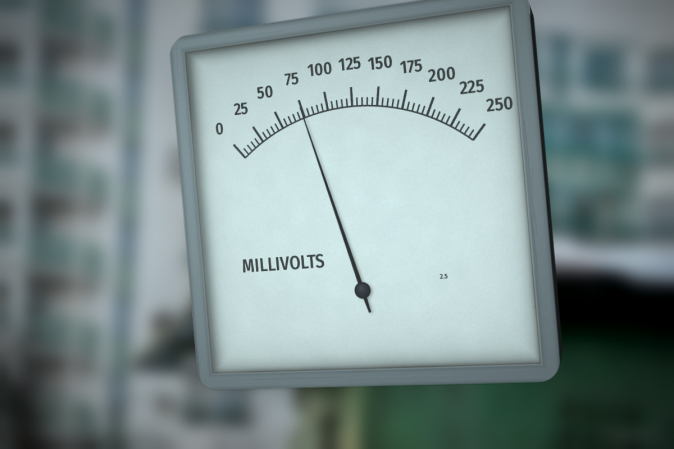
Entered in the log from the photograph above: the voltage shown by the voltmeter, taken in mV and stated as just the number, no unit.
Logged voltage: 75
